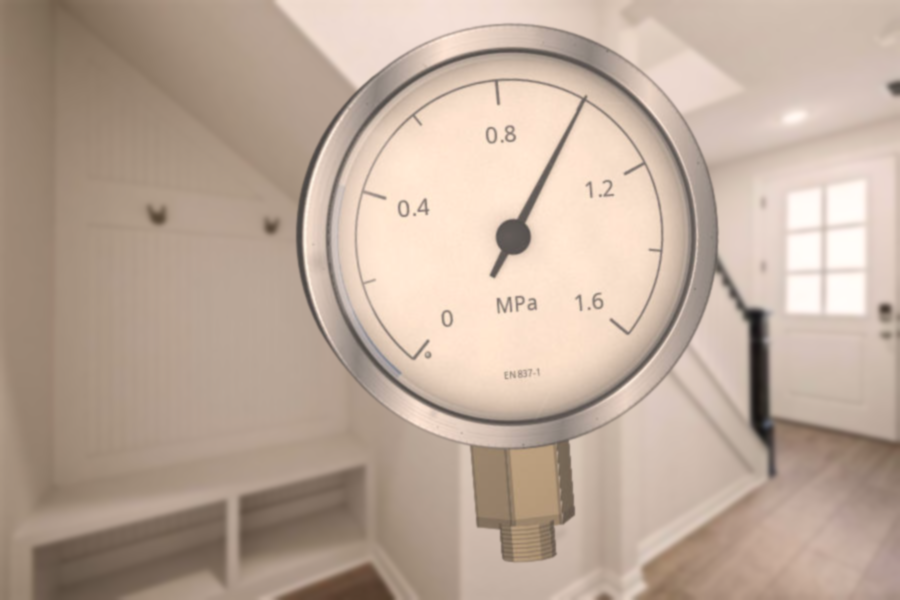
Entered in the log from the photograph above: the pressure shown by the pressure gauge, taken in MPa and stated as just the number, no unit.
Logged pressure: 1
